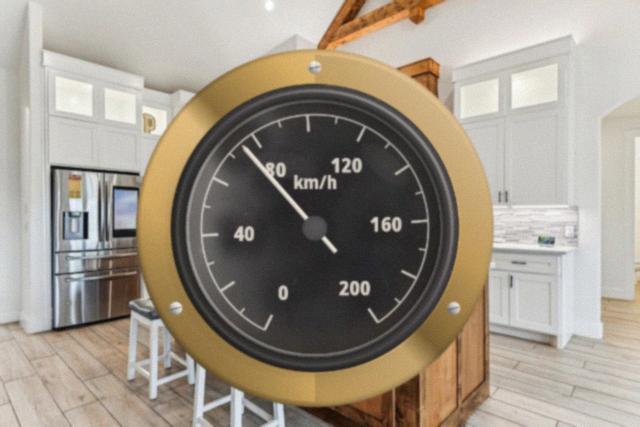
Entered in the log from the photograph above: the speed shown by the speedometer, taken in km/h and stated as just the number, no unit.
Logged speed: 75
